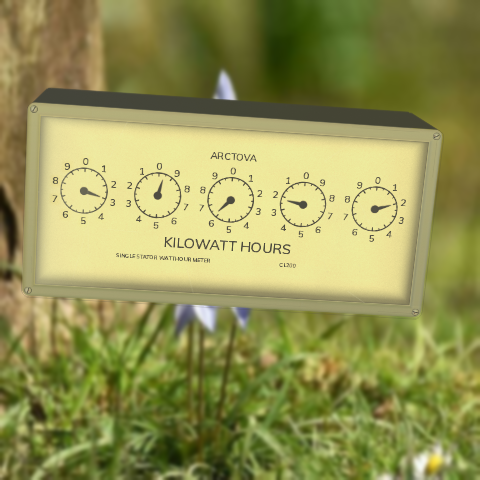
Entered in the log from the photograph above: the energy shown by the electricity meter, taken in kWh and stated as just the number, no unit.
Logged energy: 29622
